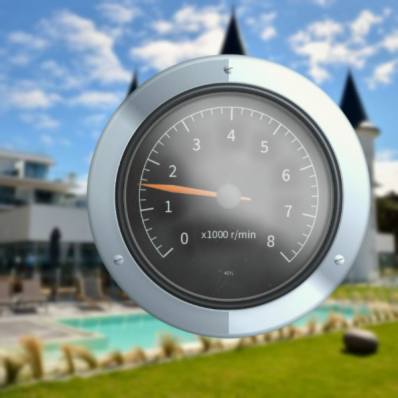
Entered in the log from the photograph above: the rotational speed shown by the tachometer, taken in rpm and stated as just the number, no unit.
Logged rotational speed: 1500
